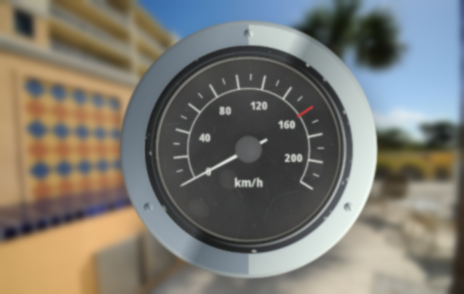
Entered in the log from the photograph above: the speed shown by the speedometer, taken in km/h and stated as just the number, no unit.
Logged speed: 0
